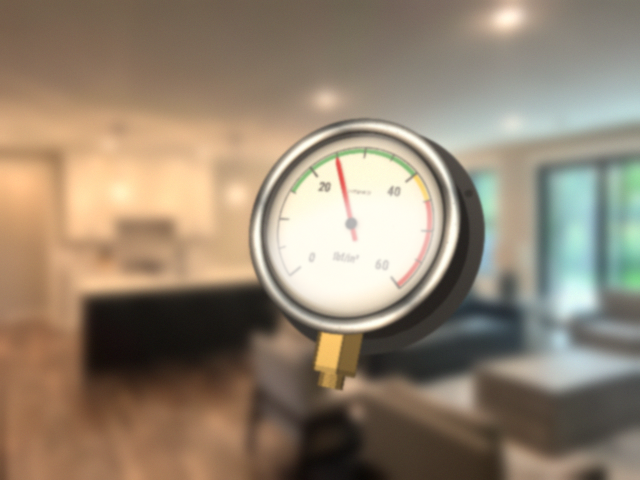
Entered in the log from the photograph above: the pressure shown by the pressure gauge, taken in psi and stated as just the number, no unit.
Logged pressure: 25
